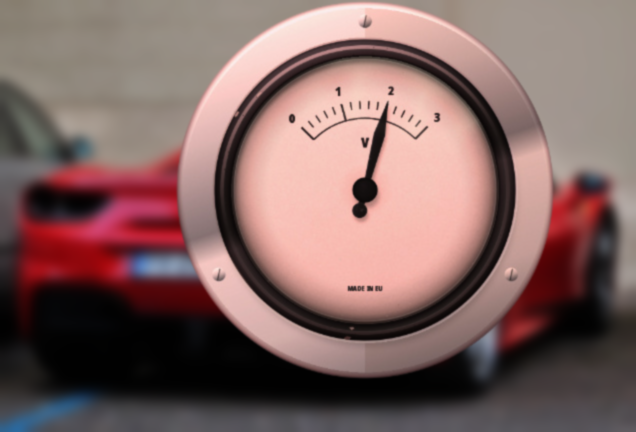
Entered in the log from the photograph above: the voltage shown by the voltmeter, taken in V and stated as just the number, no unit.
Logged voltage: 2
